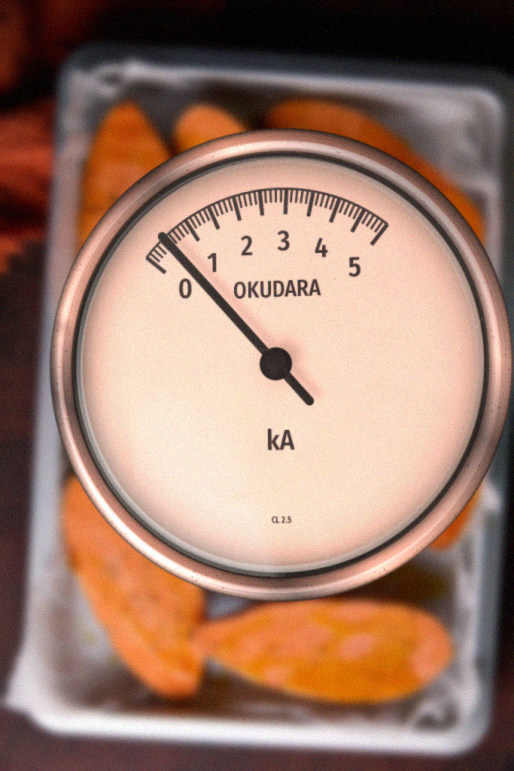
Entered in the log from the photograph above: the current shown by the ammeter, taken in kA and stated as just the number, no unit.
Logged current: 0.5
